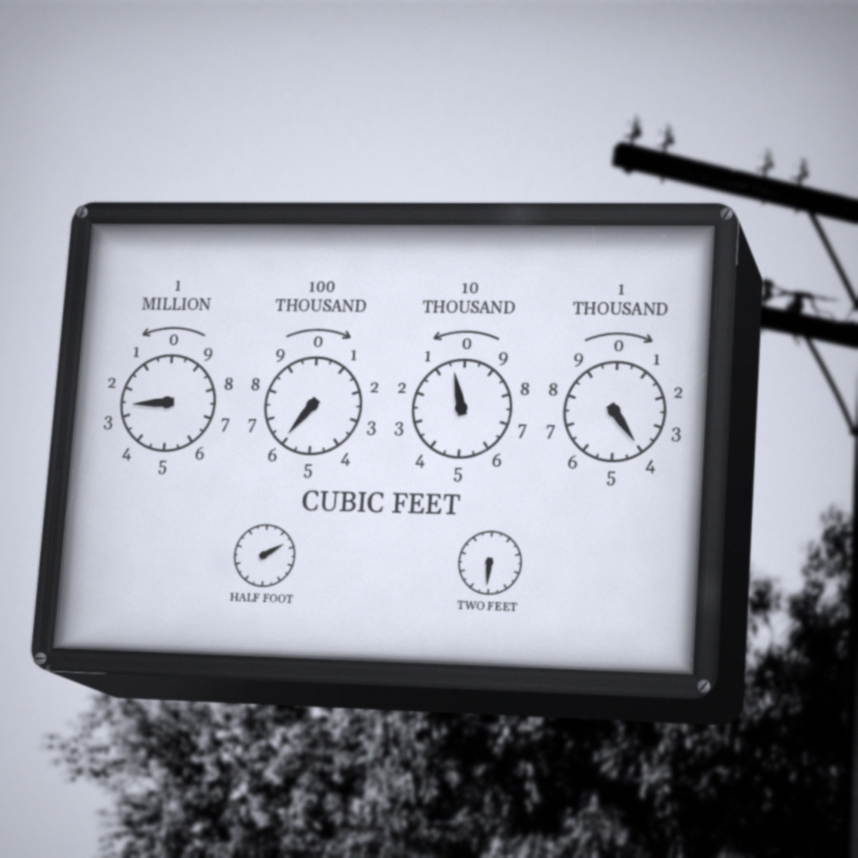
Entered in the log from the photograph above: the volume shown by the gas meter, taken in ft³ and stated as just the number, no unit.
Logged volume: 260400
